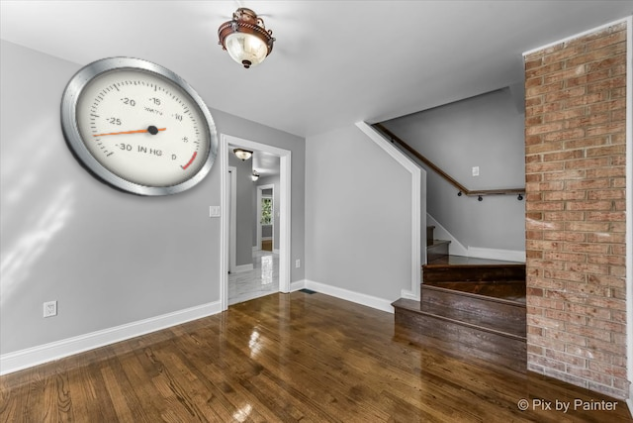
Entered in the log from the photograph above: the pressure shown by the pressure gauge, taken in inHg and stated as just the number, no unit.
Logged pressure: -27.5
